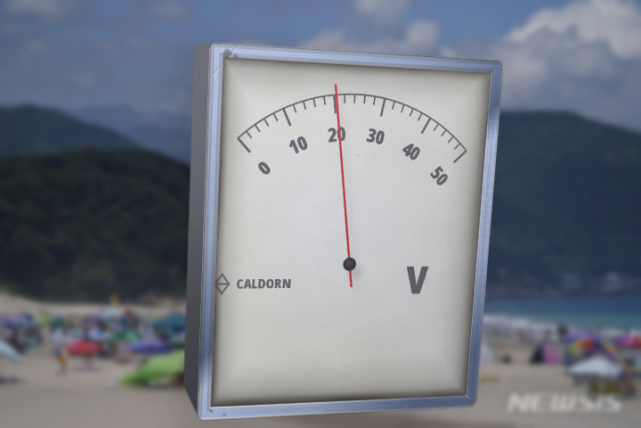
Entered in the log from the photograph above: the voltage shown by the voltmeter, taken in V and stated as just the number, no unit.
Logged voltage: 20
